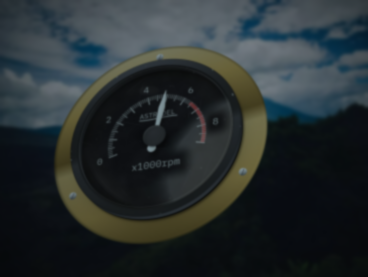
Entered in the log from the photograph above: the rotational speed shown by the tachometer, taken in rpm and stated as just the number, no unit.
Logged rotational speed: 5000
